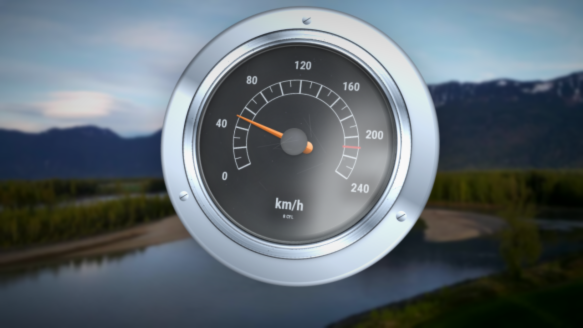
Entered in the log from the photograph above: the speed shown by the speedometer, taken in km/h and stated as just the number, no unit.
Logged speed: 50
